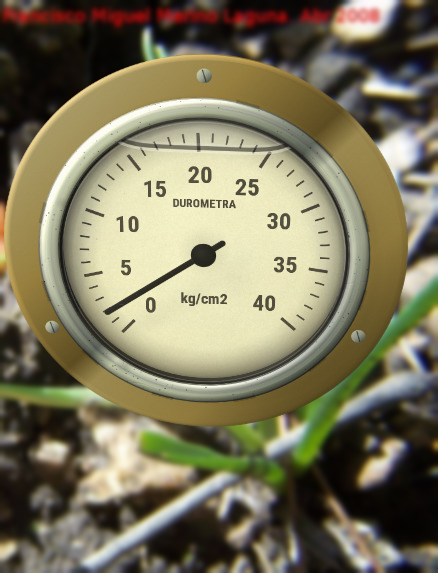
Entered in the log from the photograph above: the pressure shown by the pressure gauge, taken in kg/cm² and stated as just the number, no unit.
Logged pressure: 2
